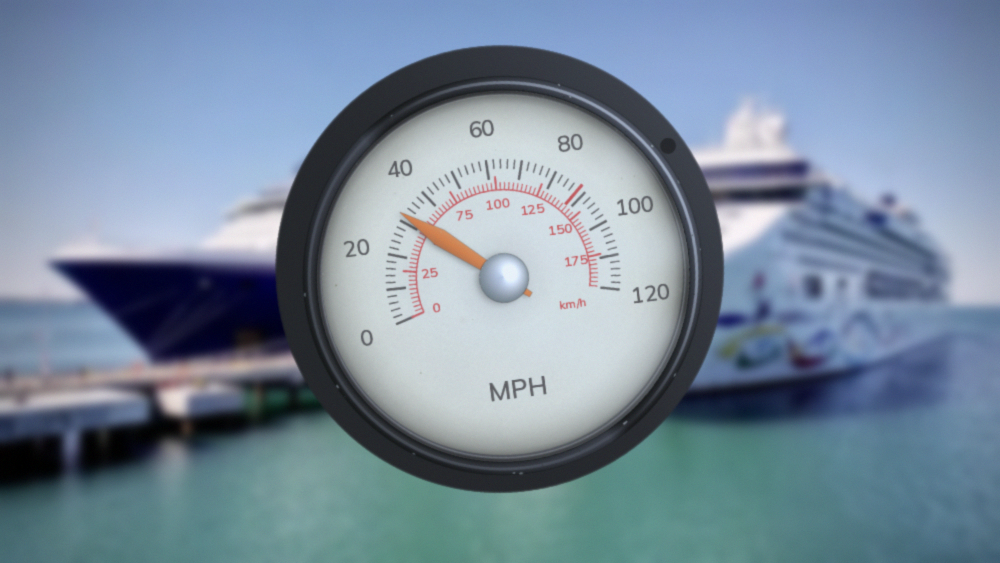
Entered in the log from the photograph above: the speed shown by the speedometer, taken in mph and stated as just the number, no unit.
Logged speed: 32
